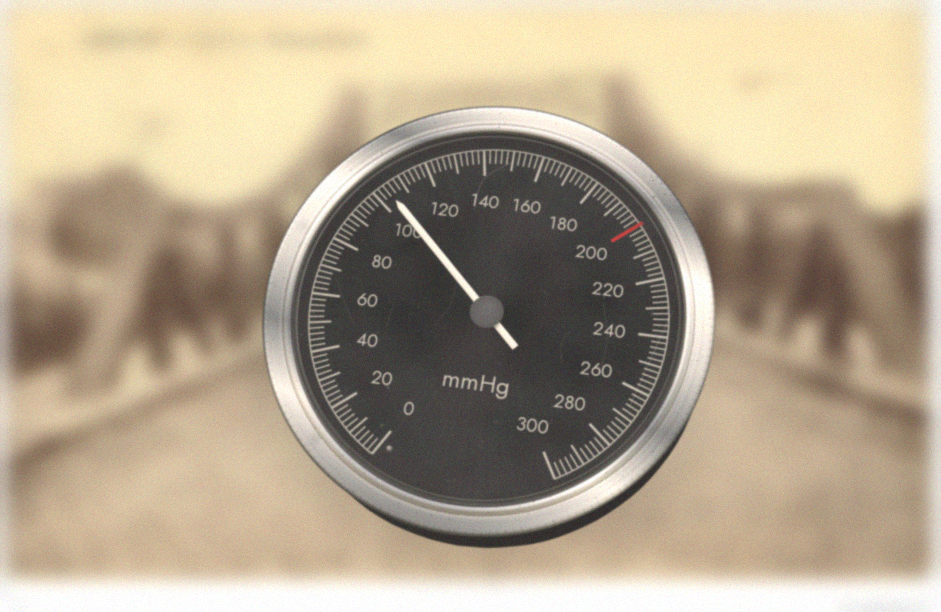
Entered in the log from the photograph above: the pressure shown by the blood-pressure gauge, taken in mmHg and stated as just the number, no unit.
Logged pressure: 104
